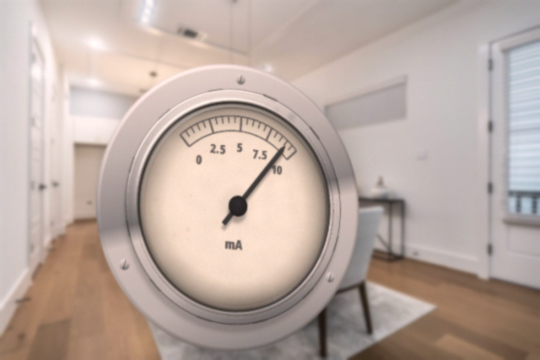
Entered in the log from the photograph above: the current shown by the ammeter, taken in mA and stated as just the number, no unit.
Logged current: 9
